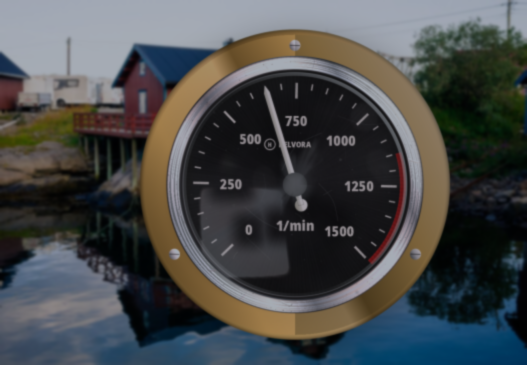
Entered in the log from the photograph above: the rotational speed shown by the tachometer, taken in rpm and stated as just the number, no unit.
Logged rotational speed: 650
